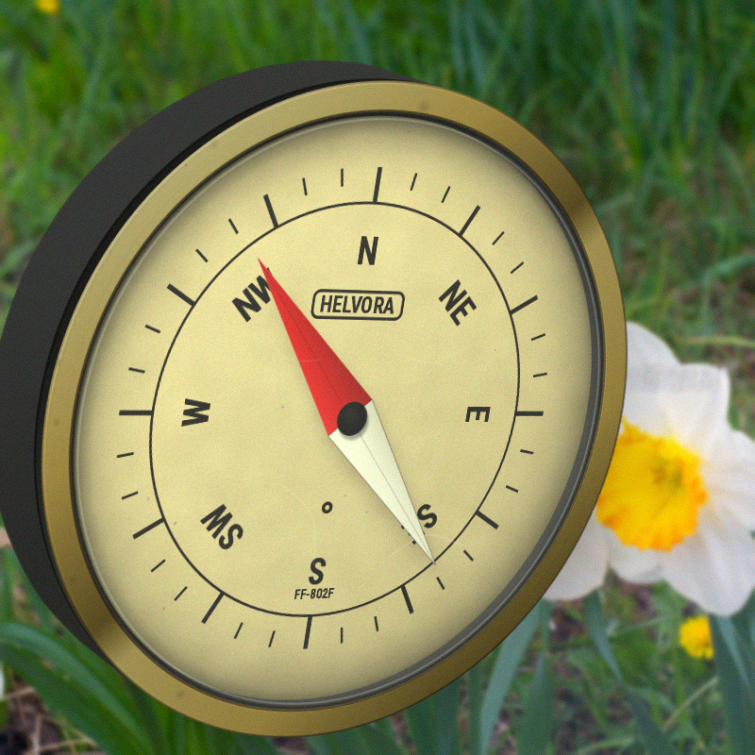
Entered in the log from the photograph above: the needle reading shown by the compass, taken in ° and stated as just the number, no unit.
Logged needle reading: 320
